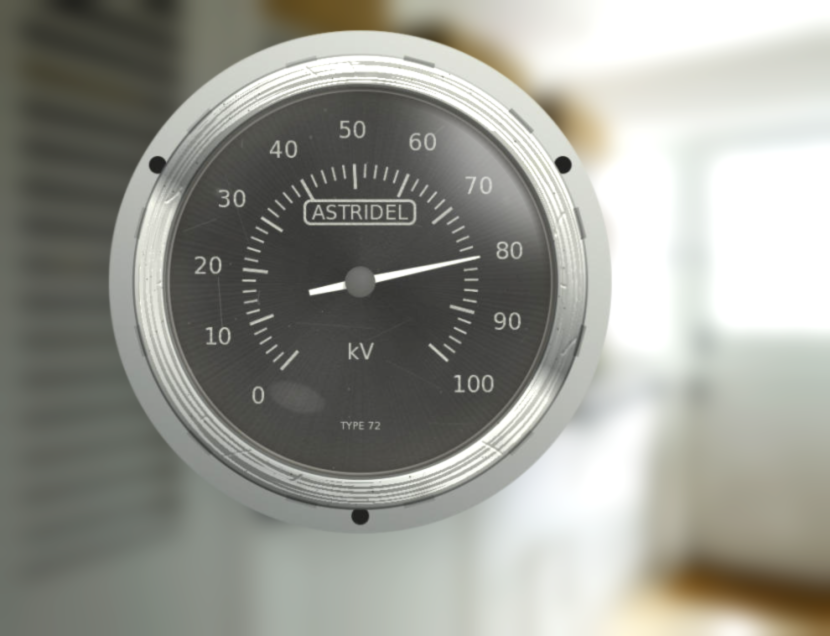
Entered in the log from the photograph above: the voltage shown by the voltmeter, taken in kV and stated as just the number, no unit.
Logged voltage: 80
